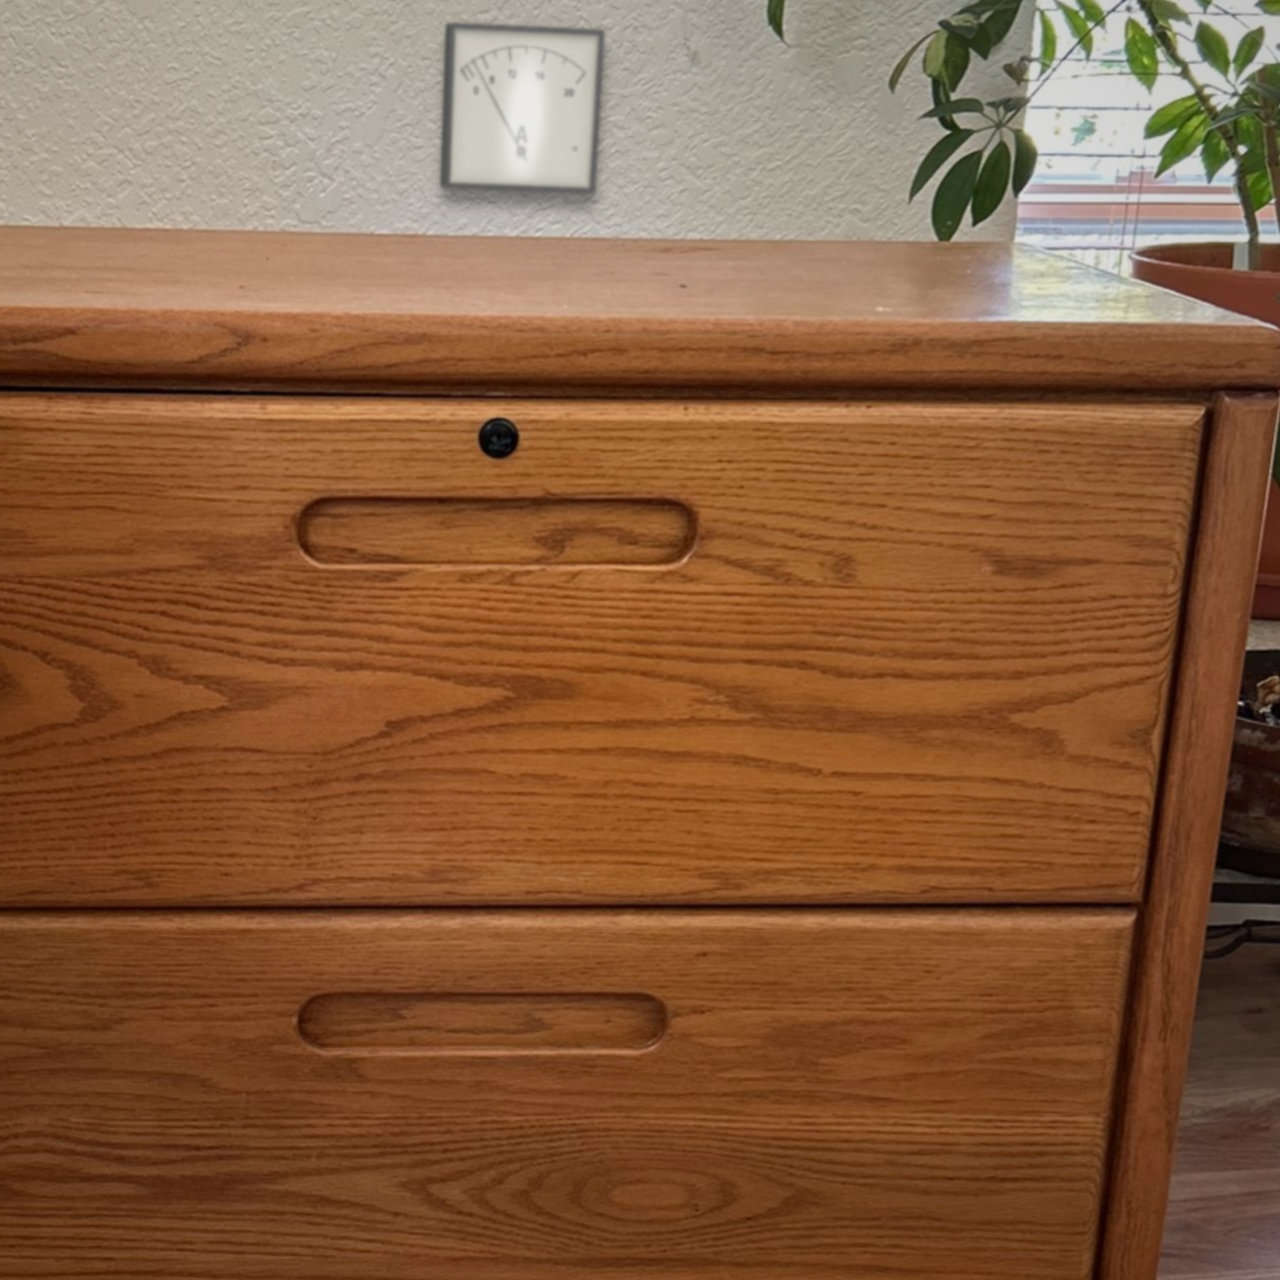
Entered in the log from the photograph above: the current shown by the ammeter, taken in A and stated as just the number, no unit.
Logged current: 6
